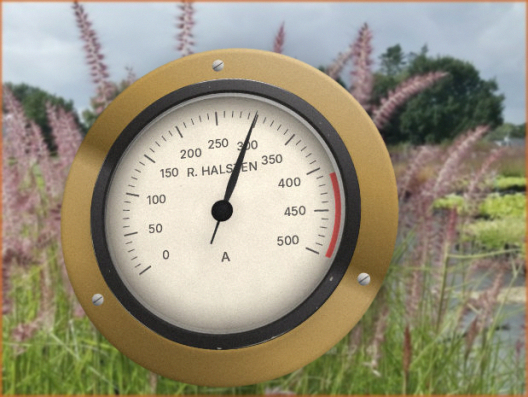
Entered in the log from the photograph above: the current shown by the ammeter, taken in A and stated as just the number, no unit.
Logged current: 300
